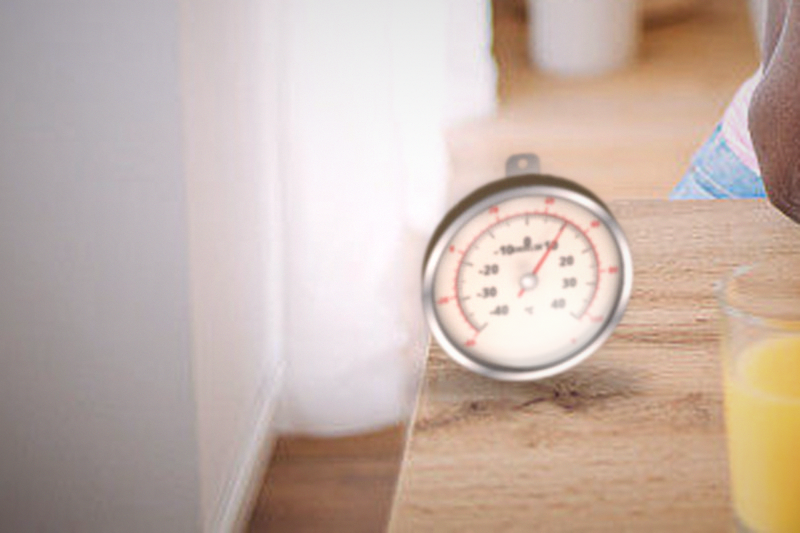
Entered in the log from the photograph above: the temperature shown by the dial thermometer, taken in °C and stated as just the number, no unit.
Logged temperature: 10
